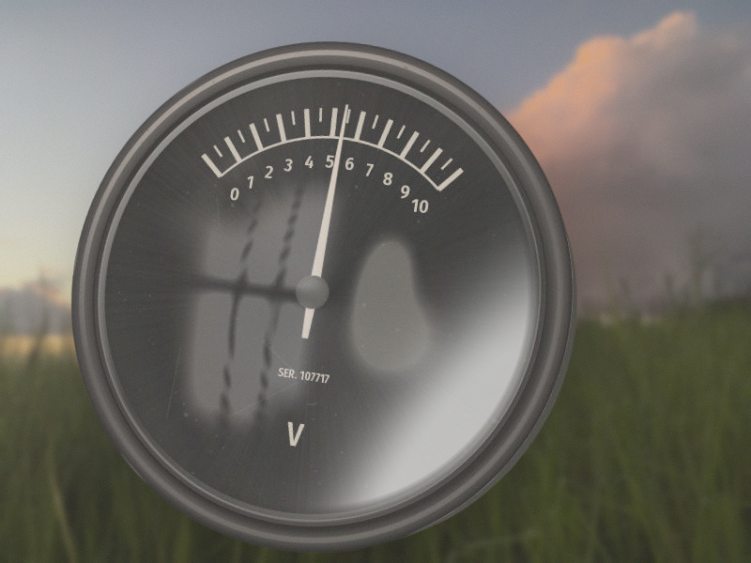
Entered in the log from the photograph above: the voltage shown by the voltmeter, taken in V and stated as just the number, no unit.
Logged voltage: 5.5
